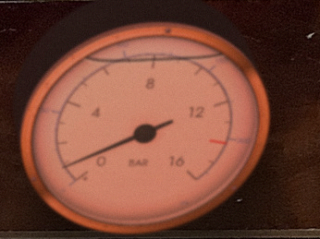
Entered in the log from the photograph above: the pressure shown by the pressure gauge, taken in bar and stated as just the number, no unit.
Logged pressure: 1
